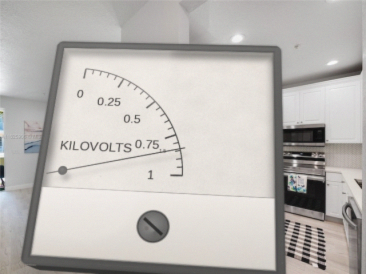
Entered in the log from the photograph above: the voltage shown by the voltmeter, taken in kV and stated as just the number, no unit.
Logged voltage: 0.85
